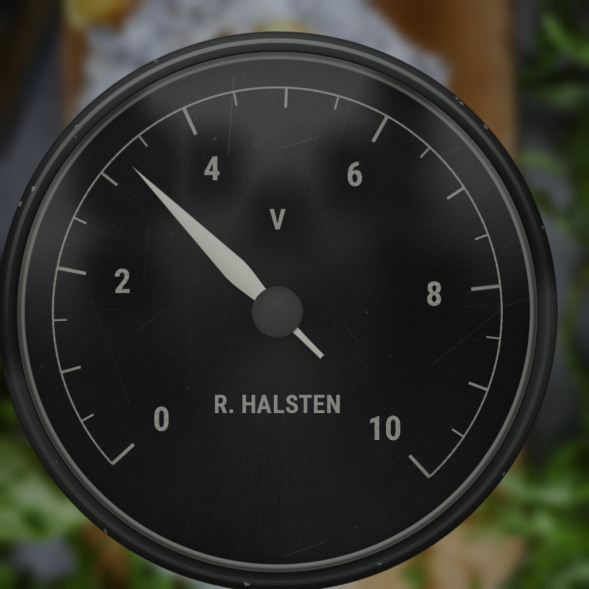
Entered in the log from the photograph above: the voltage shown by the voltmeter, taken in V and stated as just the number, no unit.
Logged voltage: 3.25
